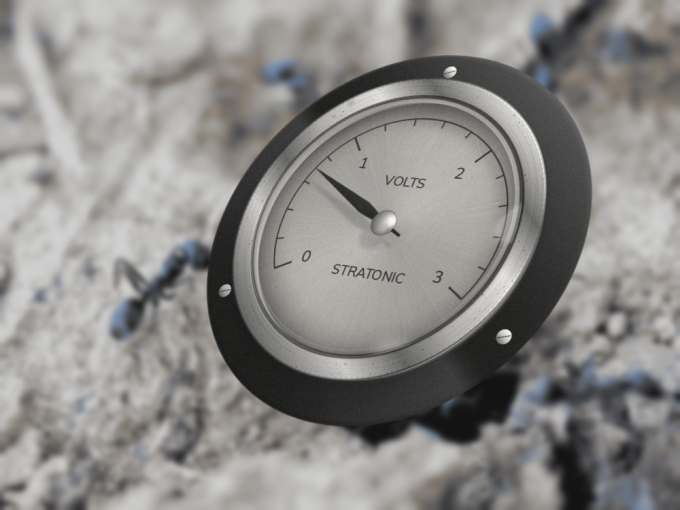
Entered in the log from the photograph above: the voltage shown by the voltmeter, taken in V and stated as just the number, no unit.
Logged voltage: 0.7
